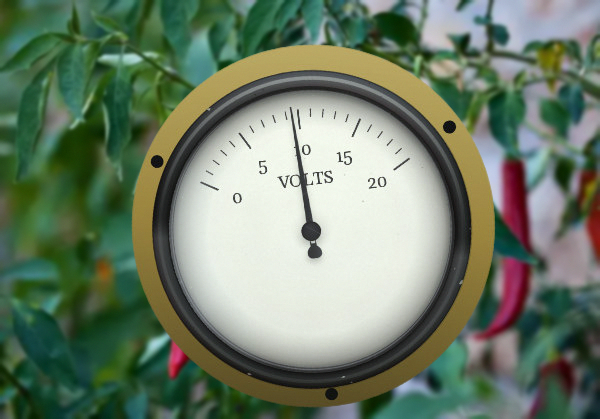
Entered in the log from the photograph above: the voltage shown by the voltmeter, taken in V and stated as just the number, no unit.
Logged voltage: 9.5
